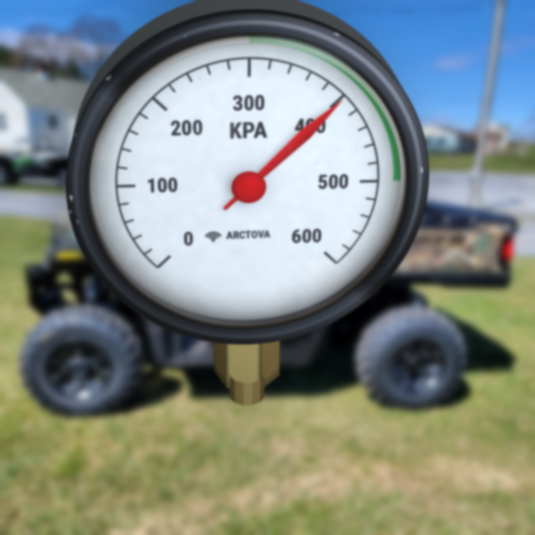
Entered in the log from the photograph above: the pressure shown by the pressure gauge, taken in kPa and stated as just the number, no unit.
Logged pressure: 400
